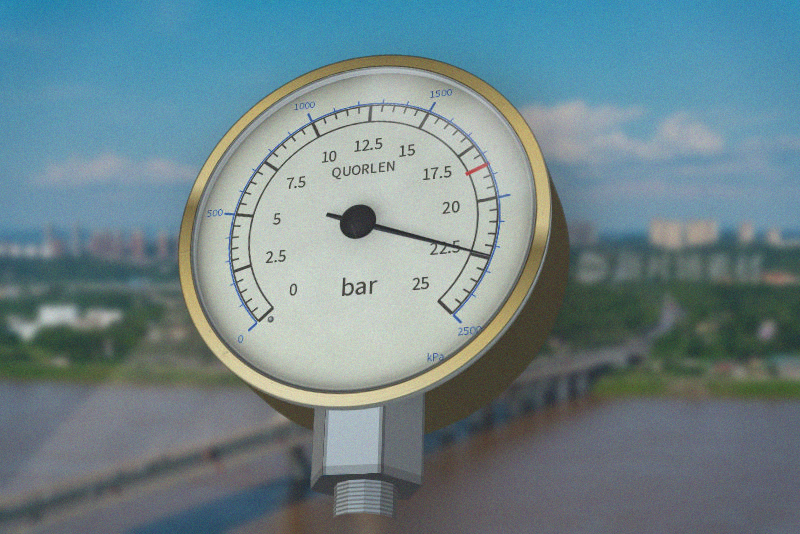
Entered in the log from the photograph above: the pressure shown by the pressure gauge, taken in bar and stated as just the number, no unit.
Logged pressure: 22.5
